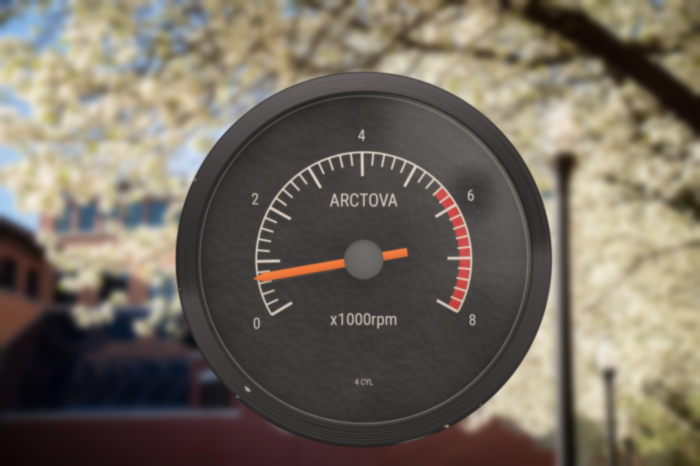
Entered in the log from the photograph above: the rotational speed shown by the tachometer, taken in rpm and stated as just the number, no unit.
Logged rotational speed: 700
